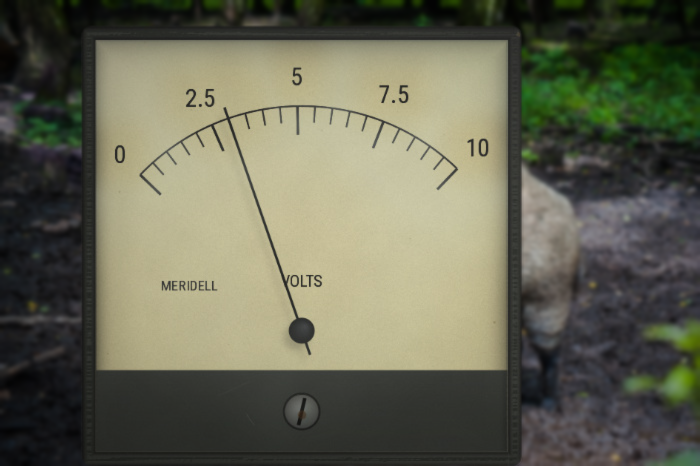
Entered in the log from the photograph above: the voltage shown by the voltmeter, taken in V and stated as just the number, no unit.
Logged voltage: 3
